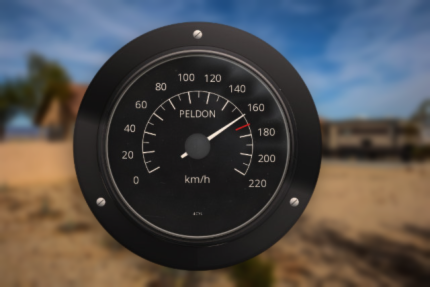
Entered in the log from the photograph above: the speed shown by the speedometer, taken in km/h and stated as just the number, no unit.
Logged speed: 160
